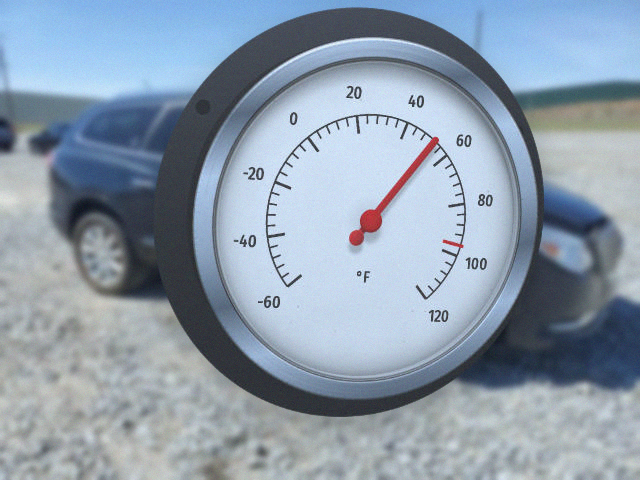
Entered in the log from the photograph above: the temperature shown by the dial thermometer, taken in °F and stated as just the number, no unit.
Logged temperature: 52
